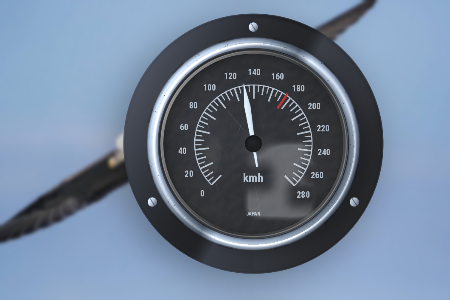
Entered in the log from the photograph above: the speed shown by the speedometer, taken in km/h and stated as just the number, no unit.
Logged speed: 130
